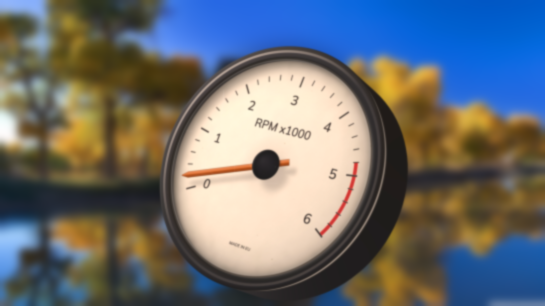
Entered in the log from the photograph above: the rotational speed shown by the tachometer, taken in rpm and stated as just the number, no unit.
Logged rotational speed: 200
